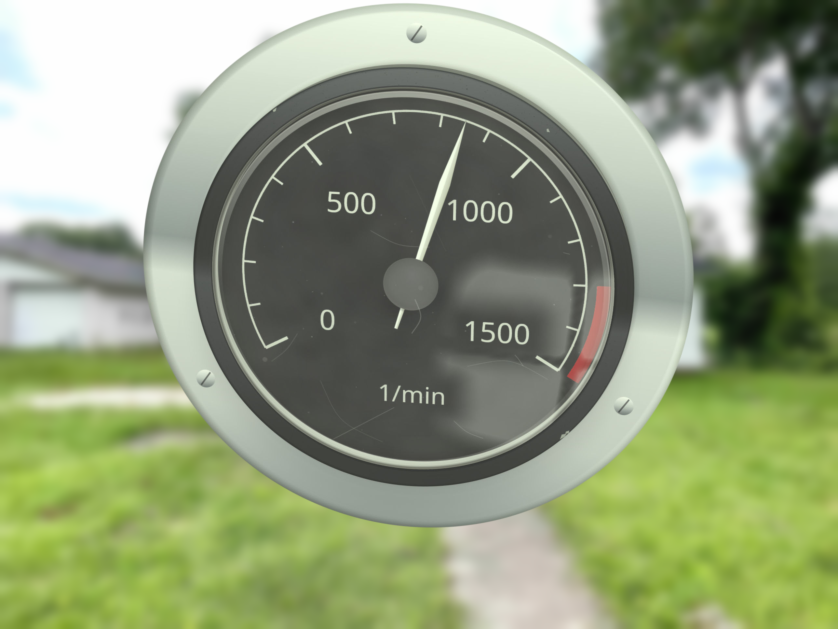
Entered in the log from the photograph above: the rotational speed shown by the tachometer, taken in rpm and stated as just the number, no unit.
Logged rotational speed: 850
